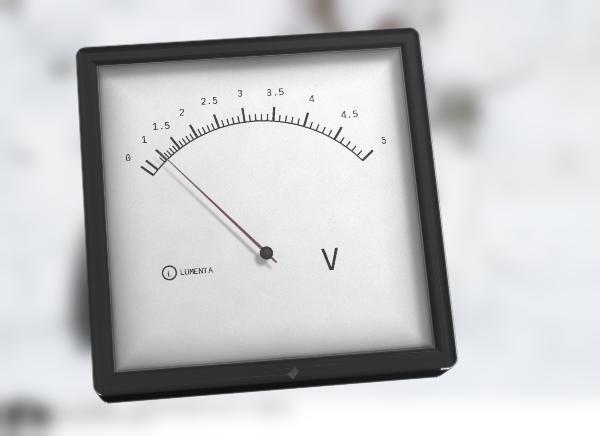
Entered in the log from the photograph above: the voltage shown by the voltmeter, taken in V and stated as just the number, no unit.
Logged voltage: 1
